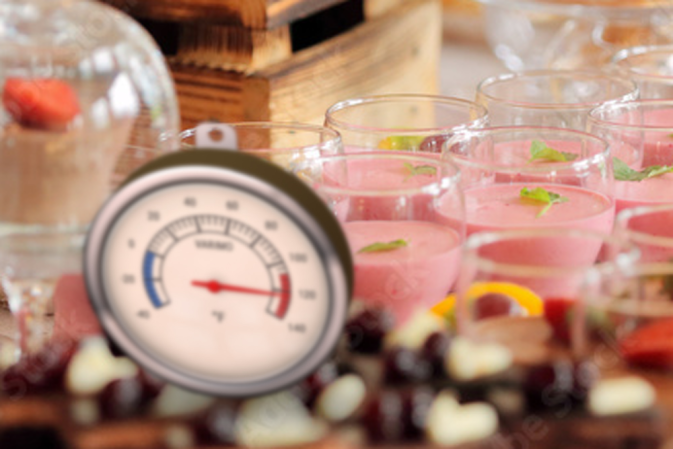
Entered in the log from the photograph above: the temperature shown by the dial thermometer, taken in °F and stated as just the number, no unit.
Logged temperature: 120
